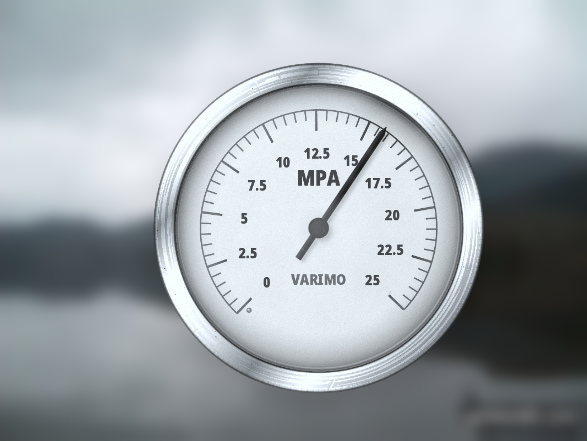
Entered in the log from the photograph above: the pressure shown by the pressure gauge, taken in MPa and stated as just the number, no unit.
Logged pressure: 15.75
